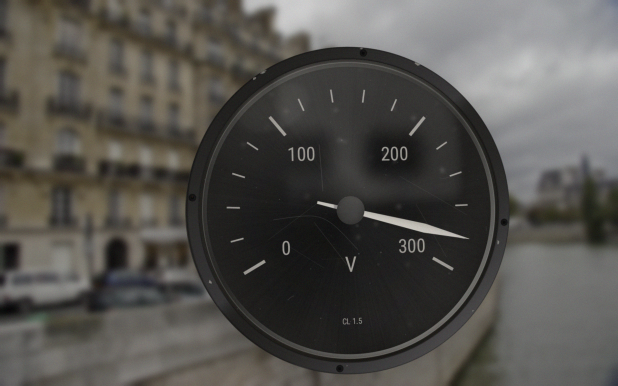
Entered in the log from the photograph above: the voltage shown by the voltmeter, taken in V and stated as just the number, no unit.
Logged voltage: 280
